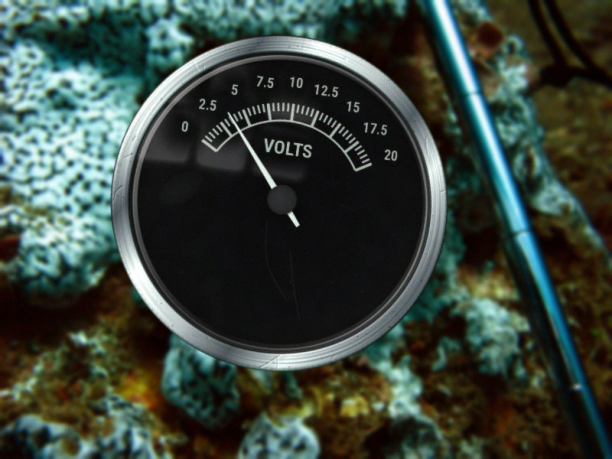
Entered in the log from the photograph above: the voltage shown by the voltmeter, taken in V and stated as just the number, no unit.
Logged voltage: 3.5
